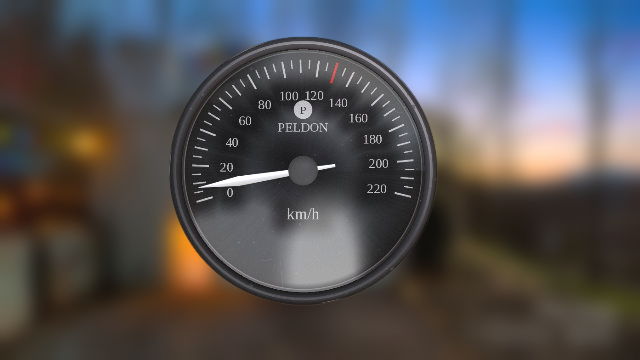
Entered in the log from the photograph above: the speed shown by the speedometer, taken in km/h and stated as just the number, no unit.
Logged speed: 7.5
